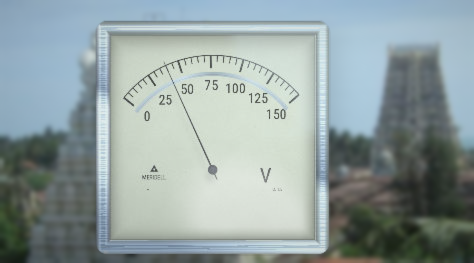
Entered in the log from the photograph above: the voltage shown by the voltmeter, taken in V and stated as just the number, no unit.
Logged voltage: 40
